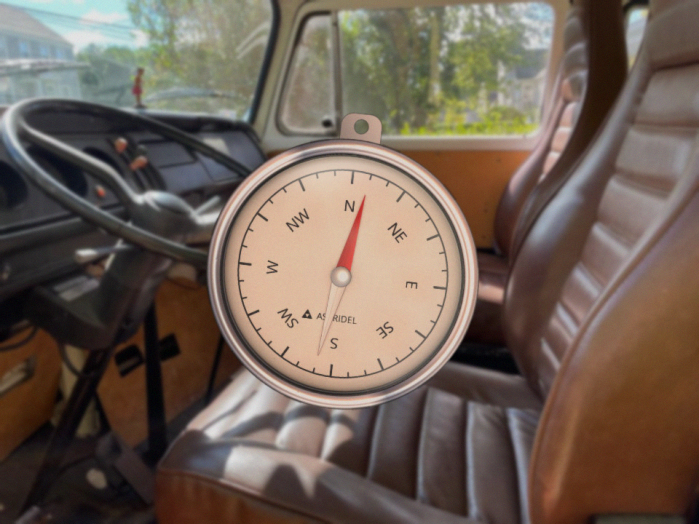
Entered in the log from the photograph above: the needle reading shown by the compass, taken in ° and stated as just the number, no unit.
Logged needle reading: 10
